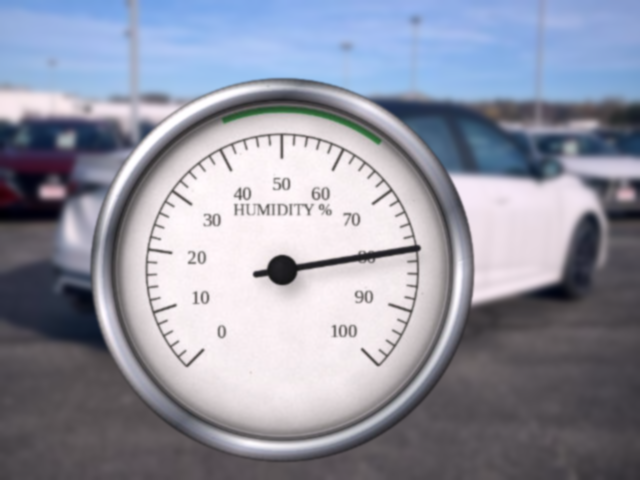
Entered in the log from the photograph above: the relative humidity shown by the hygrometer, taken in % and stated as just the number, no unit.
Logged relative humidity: 80
